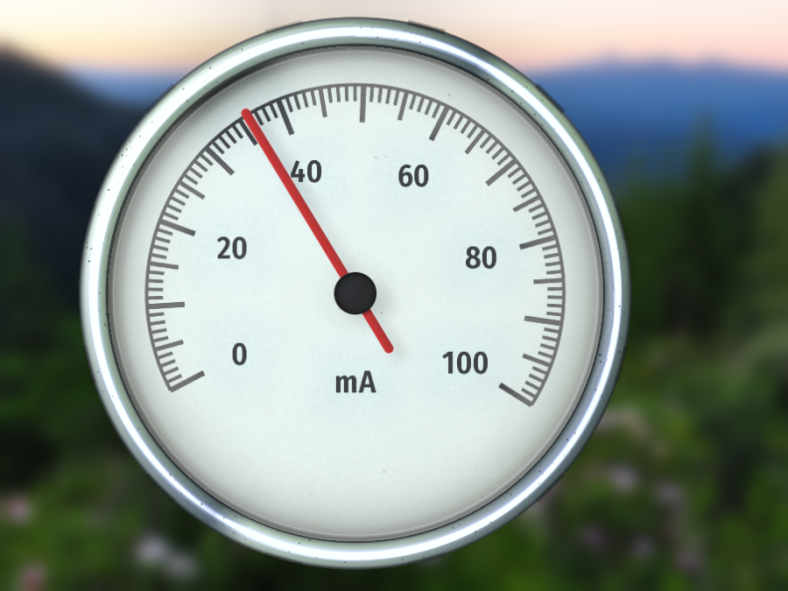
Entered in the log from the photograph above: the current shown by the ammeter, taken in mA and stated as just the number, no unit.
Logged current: 36
